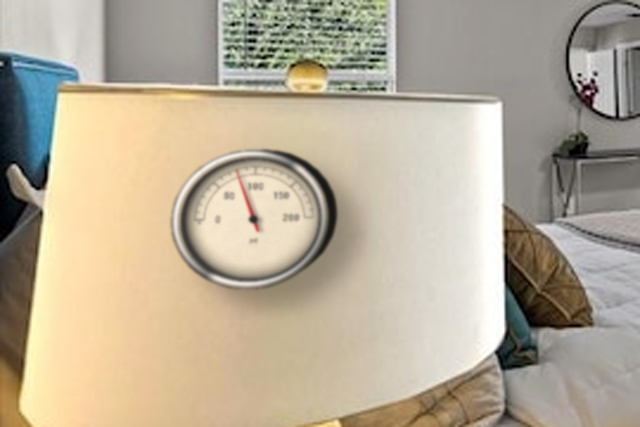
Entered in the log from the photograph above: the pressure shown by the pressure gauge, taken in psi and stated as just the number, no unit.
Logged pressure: 80
